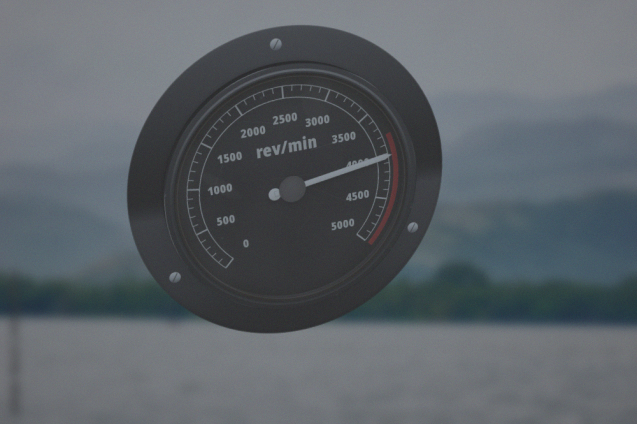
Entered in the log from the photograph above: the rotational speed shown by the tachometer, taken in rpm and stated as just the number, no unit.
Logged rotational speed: 4000
